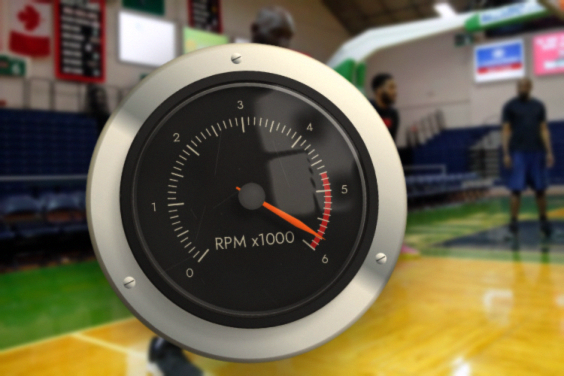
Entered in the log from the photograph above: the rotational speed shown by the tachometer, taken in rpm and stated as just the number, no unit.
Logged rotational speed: 5800
